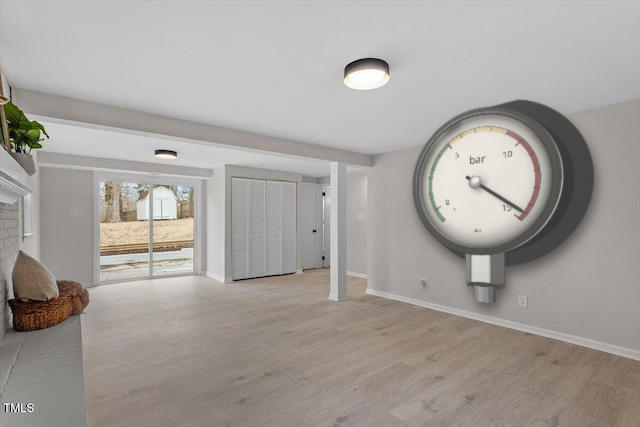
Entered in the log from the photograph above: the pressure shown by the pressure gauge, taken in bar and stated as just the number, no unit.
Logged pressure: 14.5
